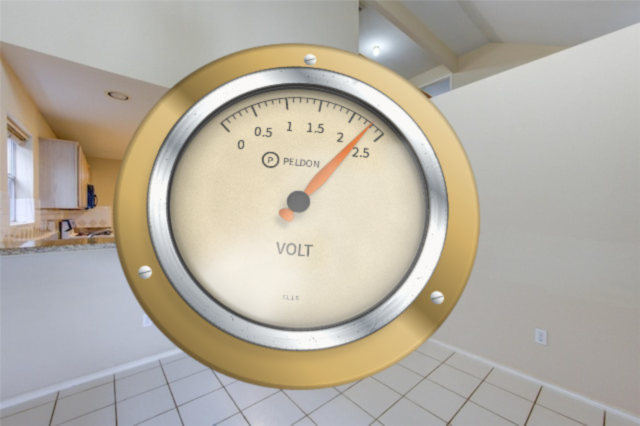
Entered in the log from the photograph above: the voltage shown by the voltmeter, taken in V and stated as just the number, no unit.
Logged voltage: 2.3
